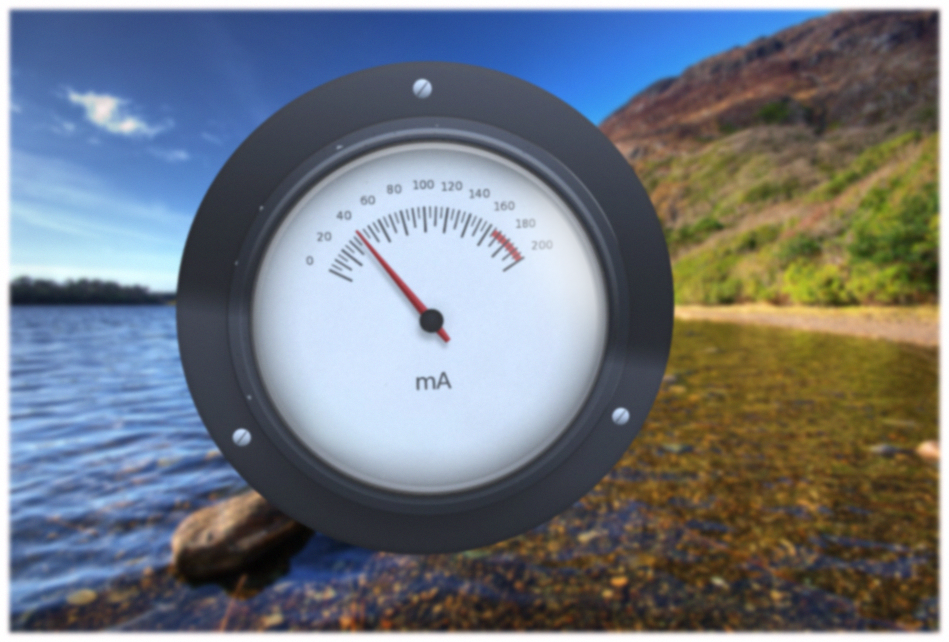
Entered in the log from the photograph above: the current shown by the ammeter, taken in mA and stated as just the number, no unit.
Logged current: 40
